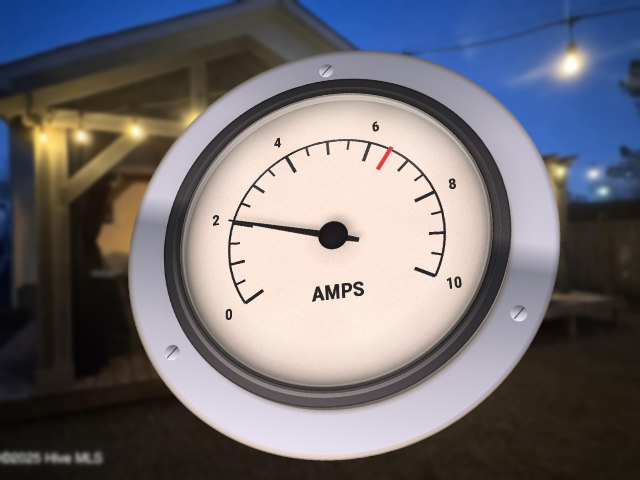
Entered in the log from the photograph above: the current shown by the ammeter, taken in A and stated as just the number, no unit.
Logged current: 2
